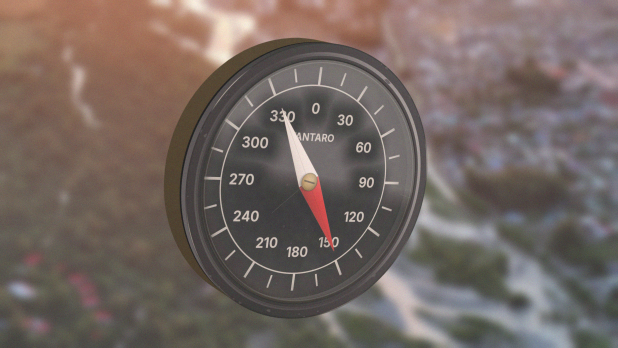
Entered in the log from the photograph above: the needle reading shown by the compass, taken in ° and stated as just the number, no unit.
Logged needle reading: 150
